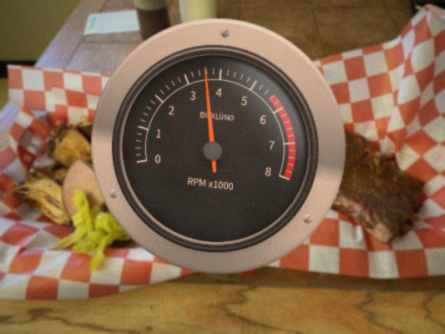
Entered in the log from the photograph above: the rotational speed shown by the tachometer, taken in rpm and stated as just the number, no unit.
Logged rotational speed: 3600
